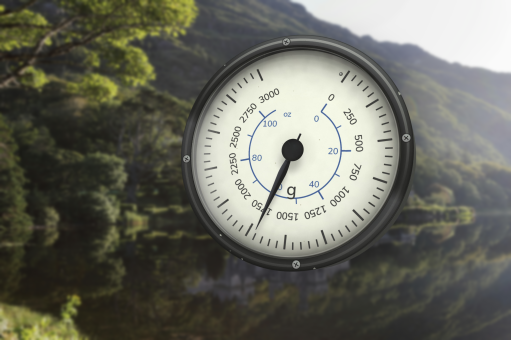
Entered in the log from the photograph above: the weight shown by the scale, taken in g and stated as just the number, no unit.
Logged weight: 1700
